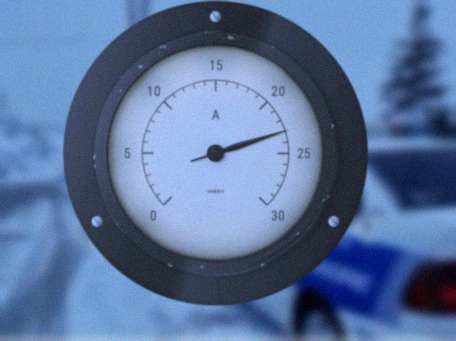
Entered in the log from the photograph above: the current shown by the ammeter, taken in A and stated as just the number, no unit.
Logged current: 23
